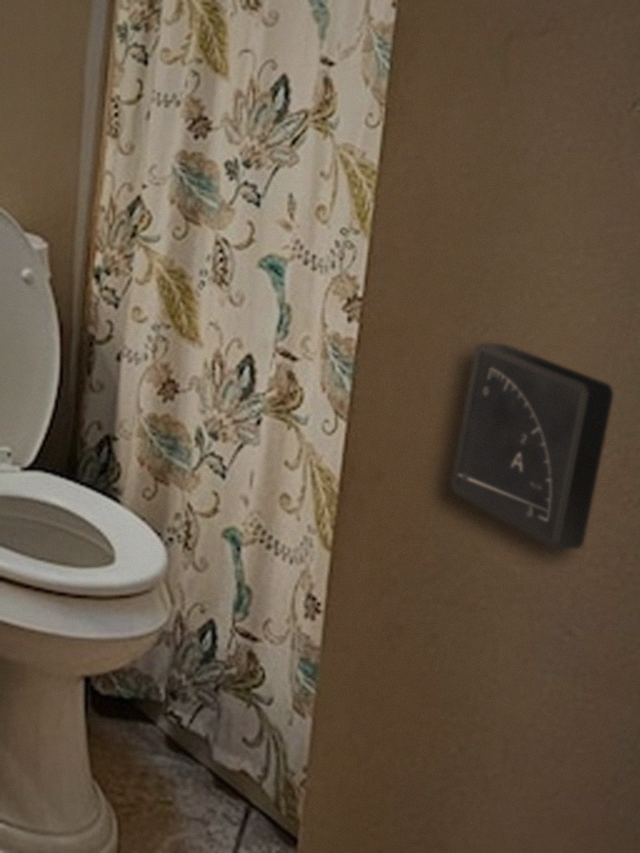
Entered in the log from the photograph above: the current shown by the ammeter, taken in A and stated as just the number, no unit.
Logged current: 2.9
